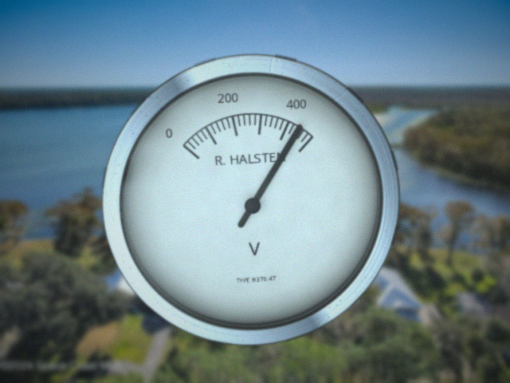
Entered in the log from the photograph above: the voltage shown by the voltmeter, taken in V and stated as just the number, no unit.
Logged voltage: 440
